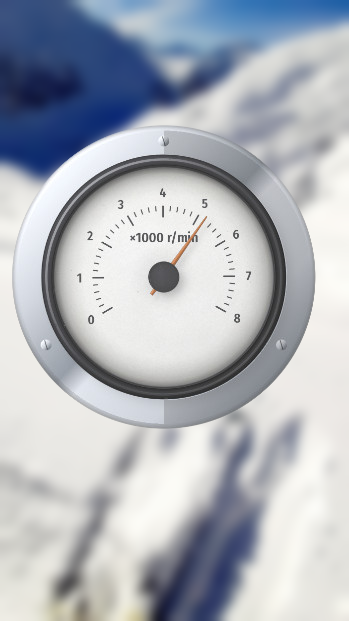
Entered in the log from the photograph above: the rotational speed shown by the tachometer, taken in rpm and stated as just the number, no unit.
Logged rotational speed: 5200
